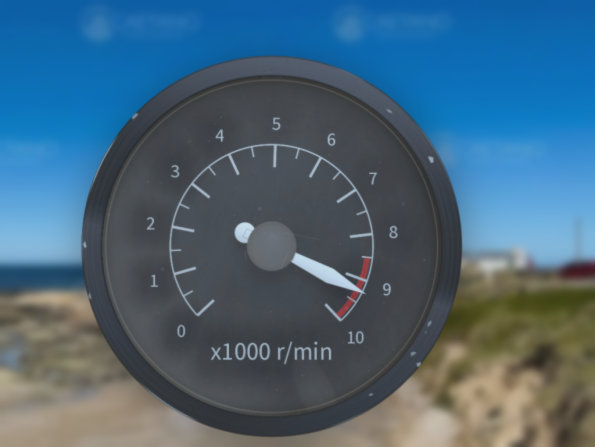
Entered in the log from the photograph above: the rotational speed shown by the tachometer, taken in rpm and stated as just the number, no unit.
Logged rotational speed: 9250
